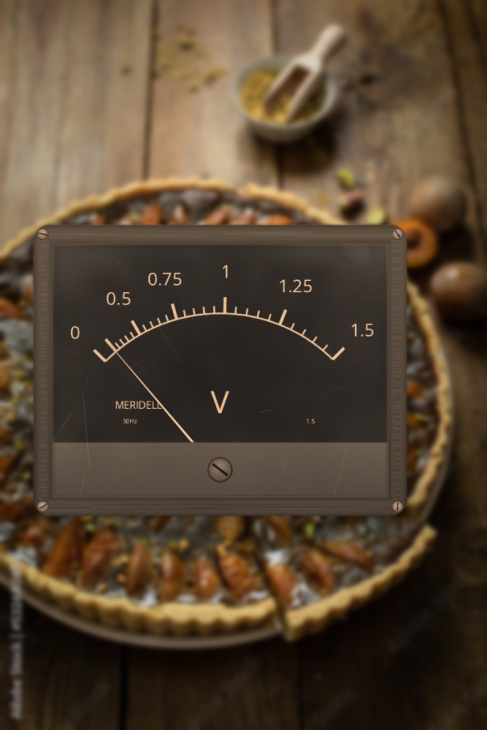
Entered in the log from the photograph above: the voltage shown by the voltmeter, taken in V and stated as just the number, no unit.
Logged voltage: 0.25
